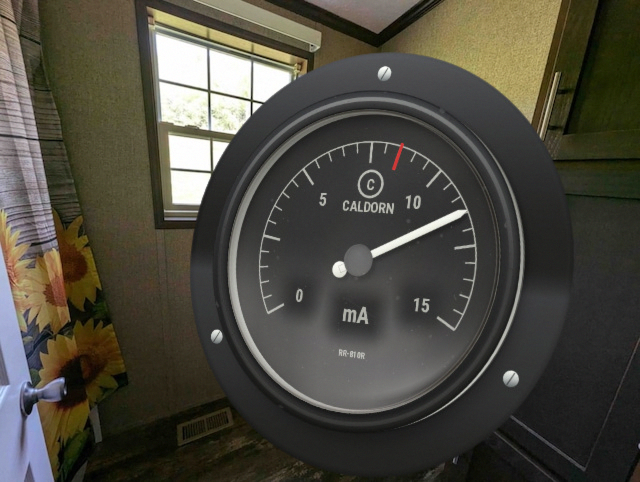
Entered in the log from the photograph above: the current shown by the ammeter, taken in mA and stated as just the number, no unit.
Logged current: 11.5
